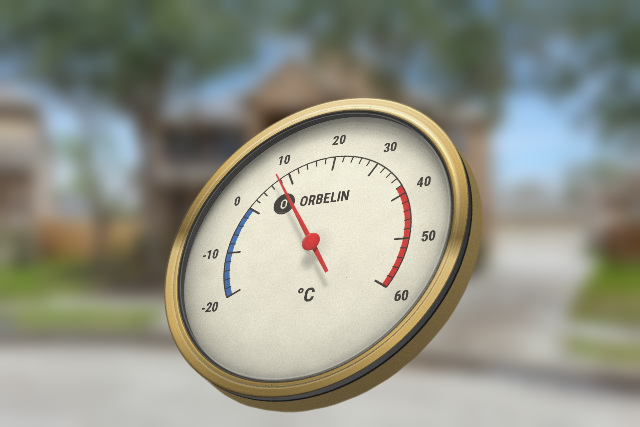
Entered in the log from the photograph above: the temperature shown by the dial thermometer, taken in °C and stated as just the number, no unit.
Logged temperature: 8
